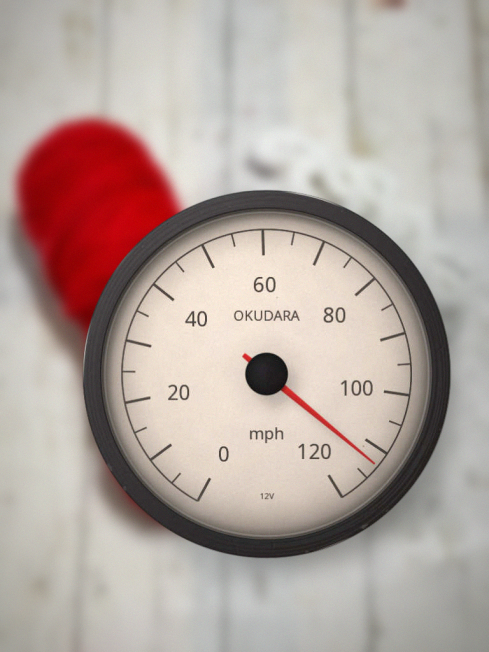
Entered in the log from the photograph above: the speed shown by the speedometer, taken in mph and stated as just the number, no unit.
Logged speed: 112.5
